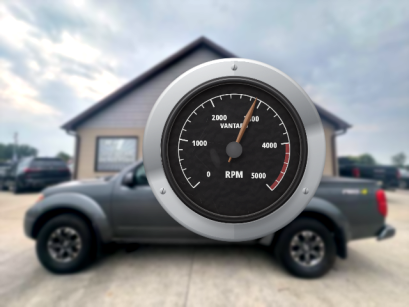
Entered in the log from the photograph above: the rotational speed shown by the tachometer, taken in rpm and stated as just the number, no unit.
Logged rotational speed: 2900
